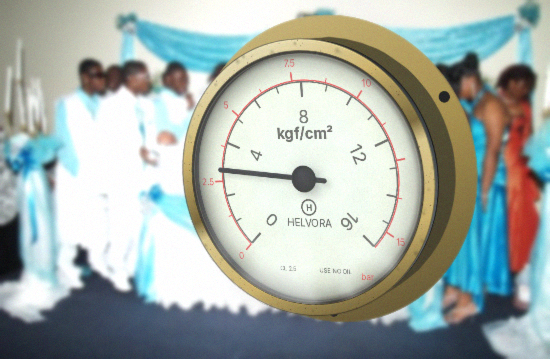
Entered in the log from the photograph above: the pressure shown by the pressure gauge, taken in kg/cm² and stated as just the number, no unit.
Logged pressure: 3
